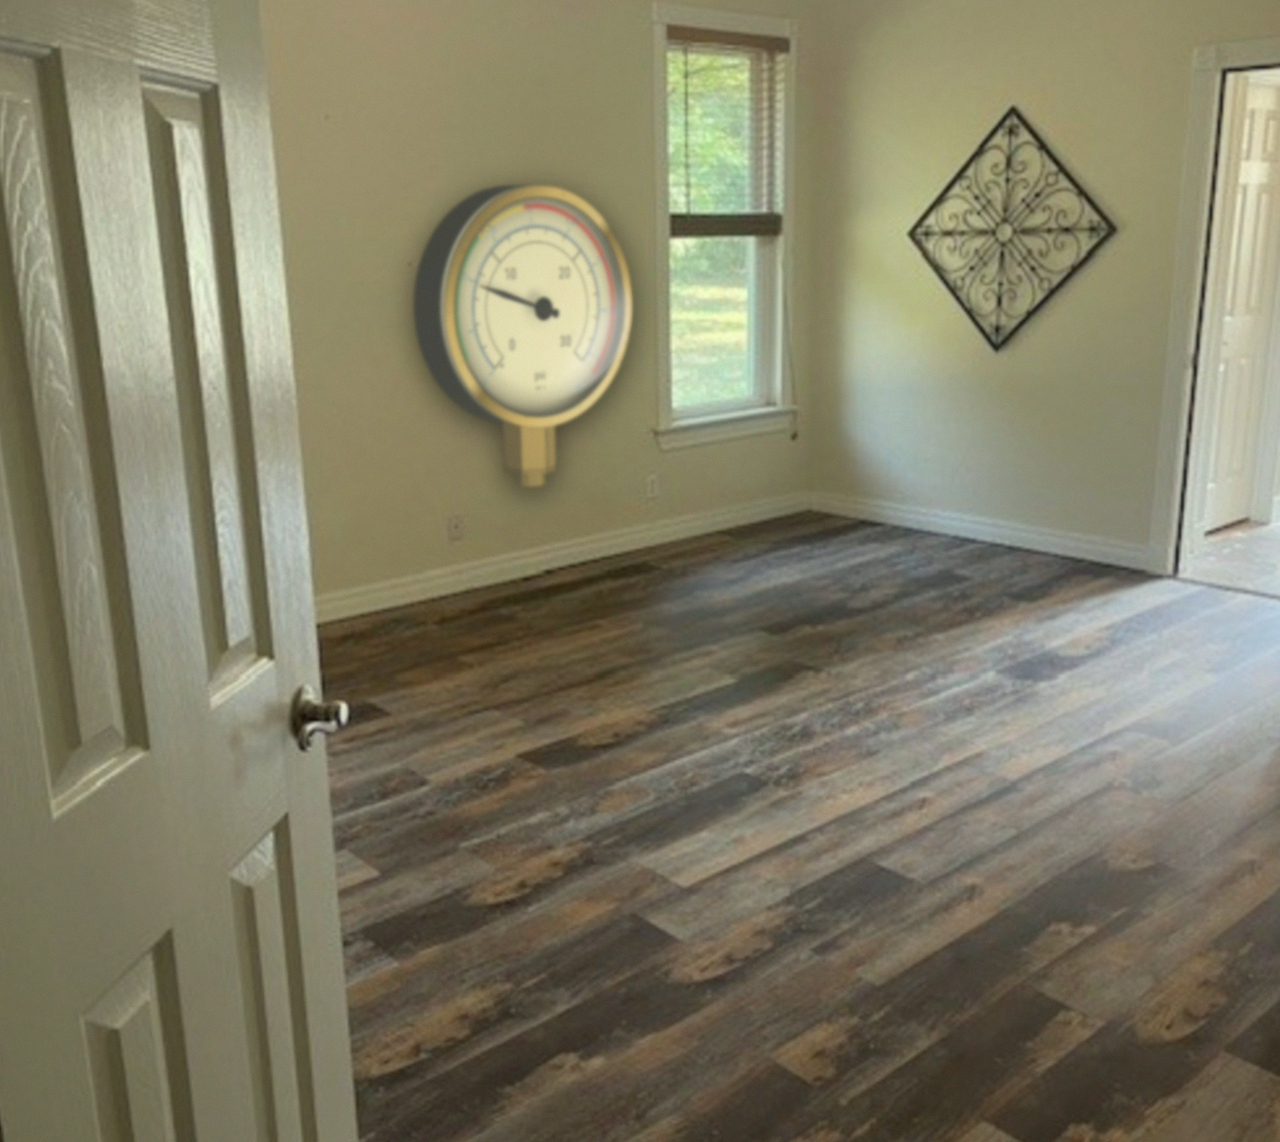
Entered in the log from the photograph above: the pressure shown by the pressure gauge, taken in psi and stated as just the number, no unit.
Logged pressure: 7
